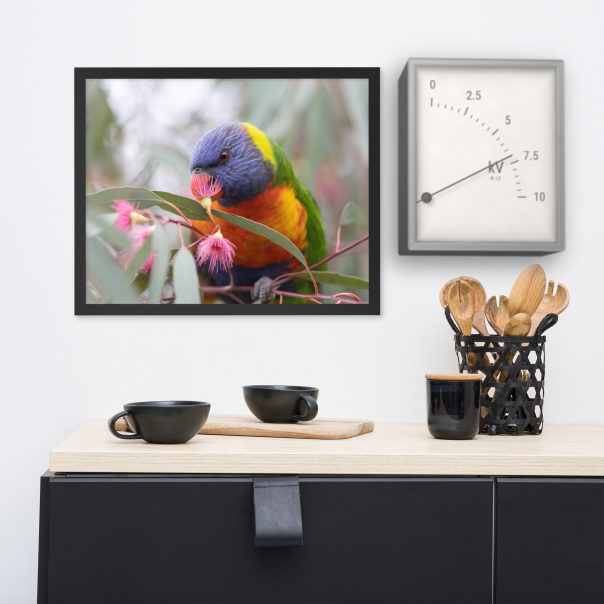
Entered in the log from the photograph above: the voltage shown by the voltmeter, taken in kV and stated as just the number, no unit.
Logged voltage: 7
